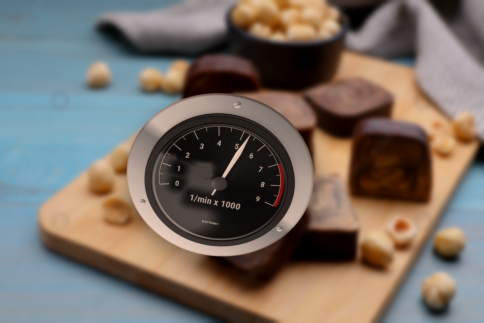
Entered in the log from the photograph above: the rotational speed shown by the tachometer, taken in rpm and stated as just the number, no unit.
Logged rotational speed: 5250
